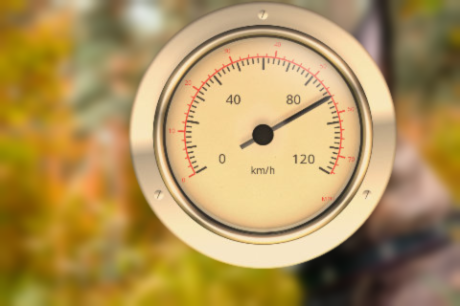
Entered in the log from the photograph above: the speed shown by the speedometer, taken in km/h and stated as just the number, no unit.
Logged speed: 90
